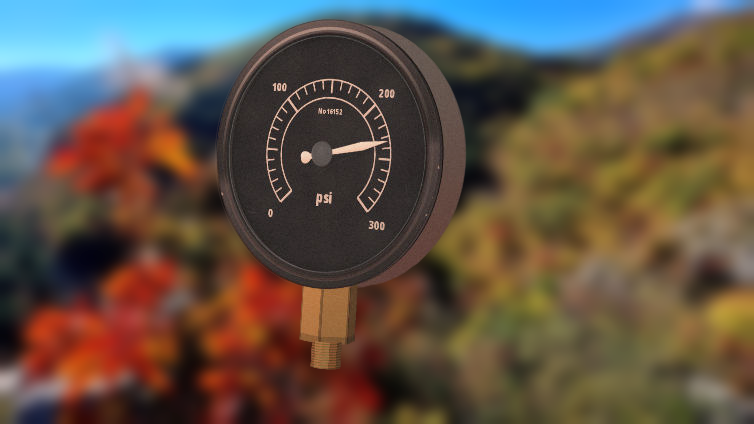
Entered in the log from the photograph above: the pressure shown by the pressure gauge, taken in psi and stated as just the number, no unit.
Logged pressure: 235
